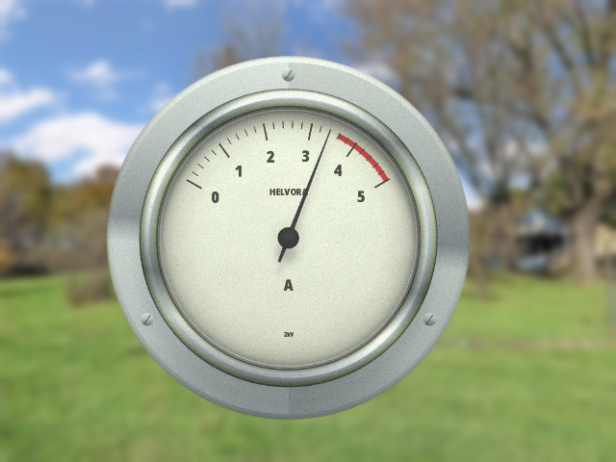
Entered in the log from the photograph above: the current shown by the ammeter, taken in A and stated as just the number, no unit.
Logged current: 3.4
